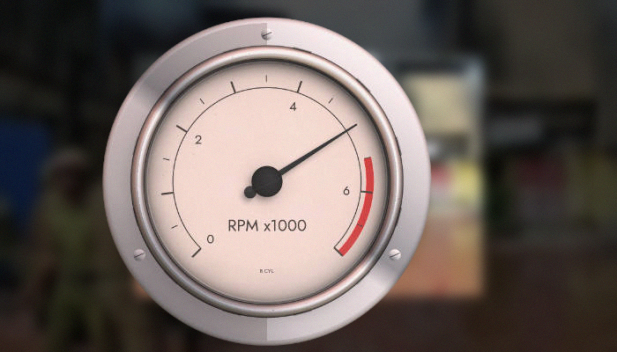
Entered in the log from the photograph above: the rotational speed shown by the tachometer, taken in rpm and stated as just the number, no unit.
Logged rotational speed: 5000
